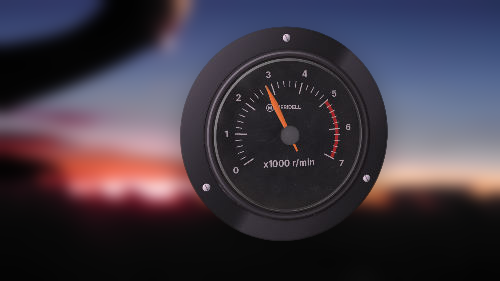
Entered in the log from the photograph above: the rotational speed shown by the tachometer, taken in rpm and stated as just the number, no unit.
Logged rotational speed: 2800
